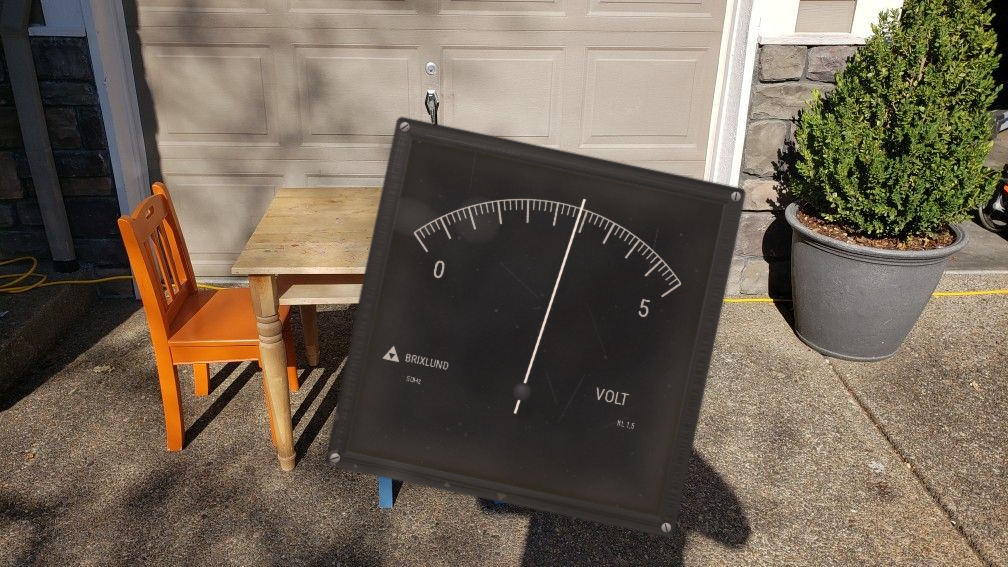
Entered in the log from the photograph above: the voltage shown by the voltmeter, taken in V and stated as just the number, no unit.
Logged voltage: 2.9
